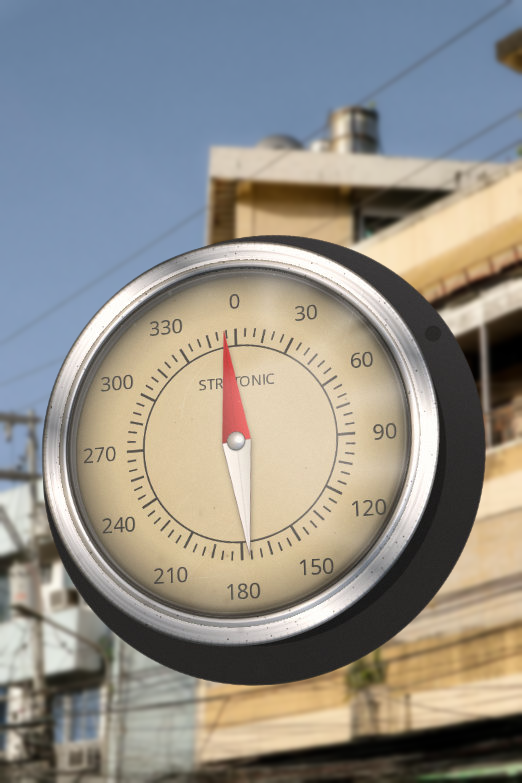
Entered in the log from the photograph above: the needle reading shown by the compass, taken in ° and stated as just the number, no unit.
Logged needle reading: 355
